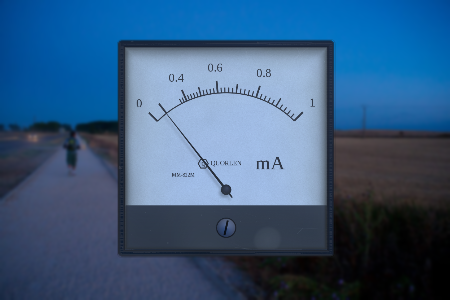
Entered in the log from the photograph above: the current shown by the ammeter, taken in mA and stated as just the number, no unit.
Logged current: 0.2
